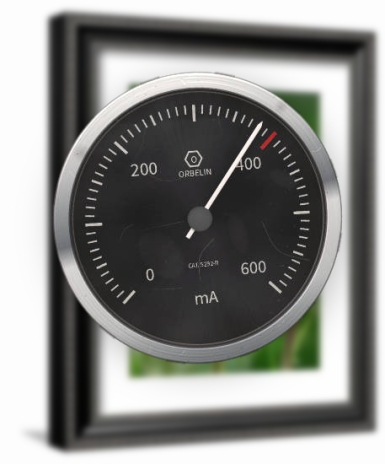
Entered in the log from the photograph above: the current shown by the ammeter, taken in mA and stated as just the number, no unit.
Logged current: 380
